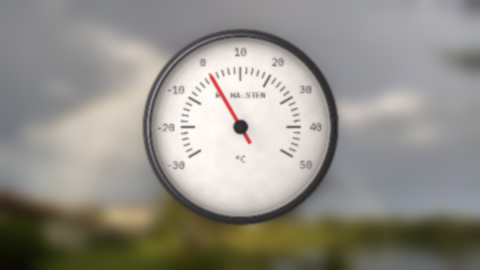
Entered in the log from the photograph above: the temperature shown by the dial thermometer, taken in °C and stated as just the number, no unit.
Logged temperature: 0
